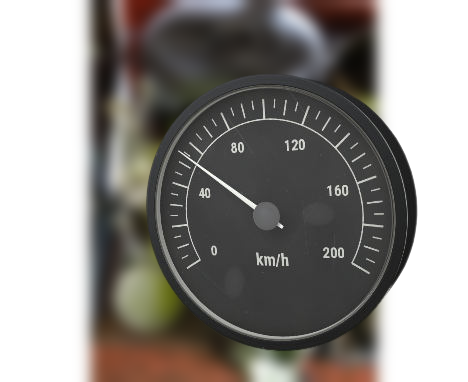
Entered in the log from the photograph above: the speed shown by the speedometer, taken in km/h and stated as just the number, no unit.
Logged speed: 55
